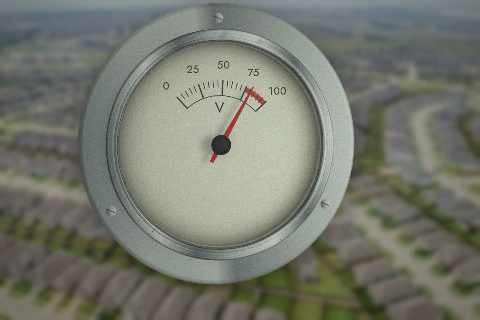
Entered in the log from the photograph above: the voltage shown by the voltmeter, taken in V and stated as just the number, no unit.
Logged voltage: 80
